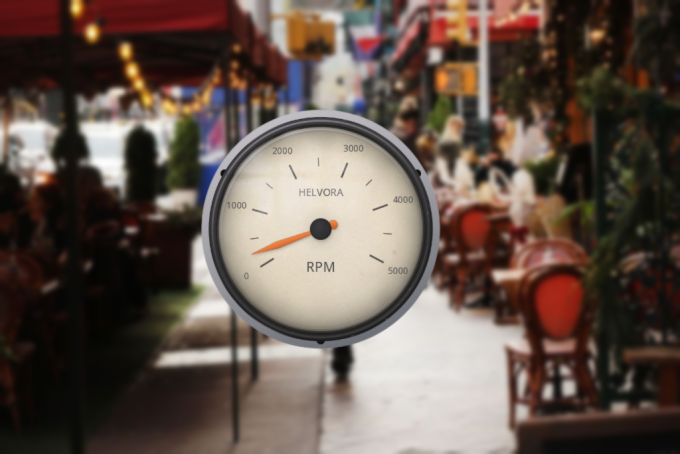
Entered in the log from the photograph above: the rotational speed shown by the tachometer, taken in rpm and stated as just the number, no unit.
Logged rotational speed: 250
